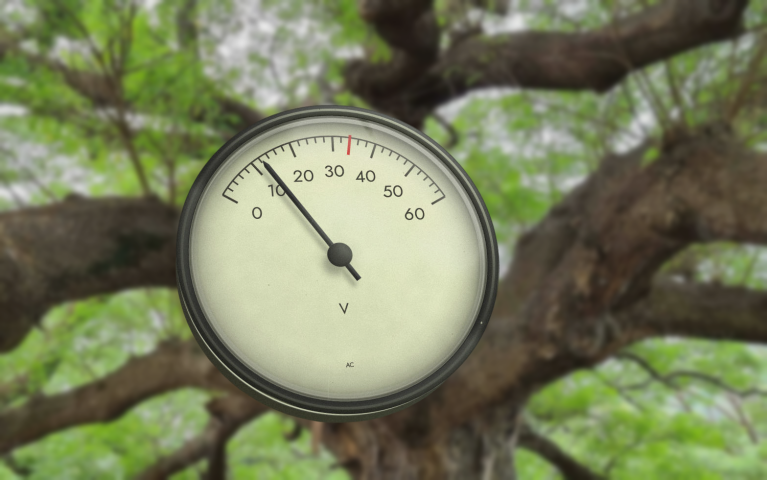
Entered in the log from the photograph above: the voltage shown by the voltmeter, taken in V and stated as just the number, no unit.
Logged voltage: 12
